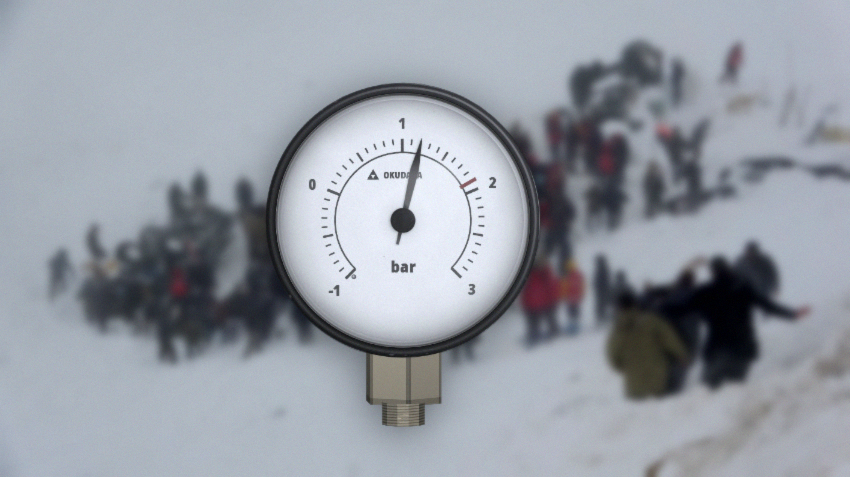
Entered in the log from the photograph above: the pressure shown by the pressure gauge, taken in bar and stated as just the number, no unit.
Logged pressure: 1.2
